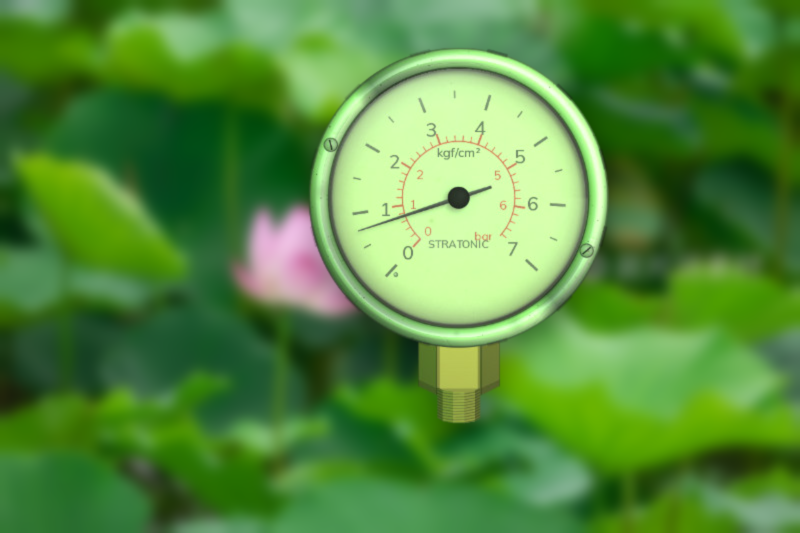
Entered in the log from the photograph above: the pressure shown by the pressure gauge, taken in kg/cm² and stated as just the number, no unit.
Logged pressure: 0.75
